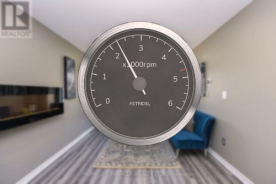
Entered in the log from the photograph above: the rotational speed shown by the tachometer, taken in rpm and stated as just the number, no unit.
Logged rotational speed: 2250
